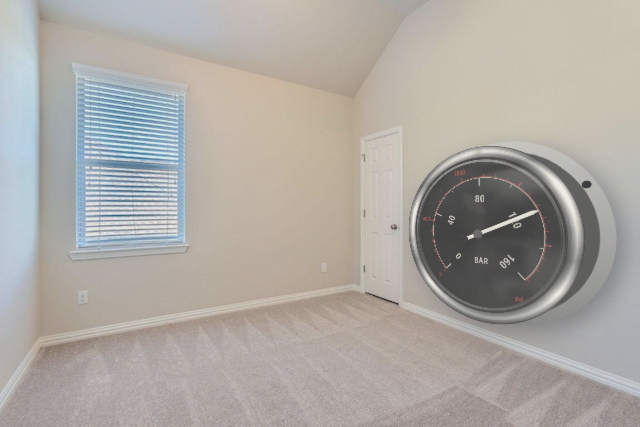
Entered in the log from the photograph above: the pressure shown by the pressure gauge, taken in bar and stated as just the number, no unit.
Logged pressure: 120
